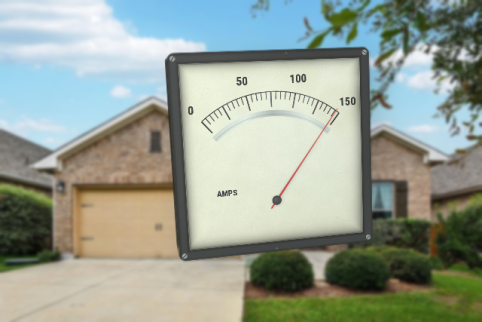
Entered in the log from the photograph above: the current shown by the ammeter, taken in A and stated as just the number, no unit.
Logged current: 145
